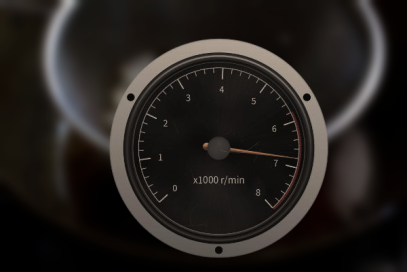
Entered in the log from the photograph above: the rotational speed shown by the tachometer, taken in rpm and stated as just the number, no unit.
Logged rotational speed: 6800
